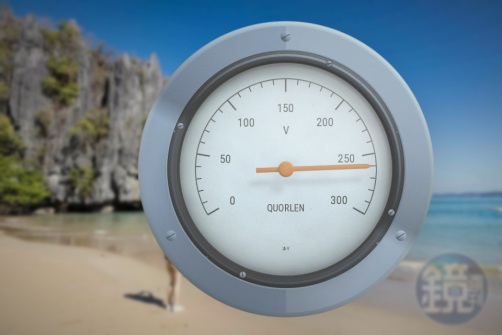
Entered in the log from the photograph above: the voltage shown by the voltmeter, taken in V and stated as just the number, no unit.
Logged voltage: 260
